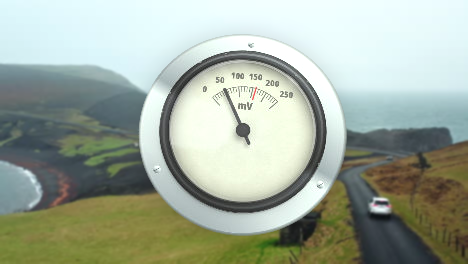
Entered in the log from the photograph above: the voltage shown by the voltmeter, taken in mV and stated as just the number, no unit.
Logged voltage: 50
